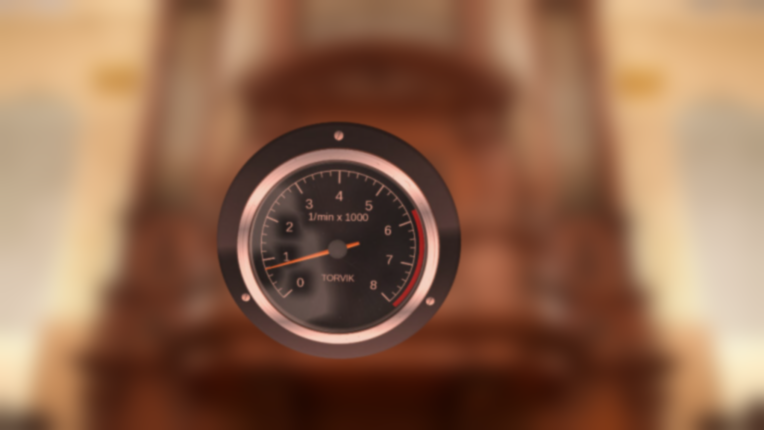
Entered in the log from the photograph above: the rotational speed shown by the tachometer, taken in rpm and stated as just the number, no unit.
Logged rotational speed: 800
